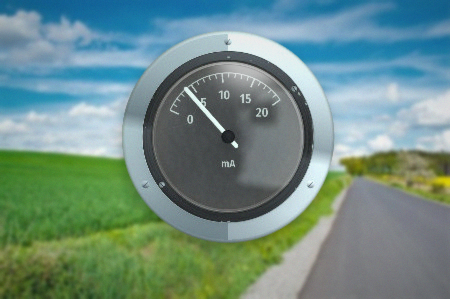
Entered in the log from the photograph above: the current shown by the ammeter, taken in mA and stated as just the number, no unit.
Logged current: 4
